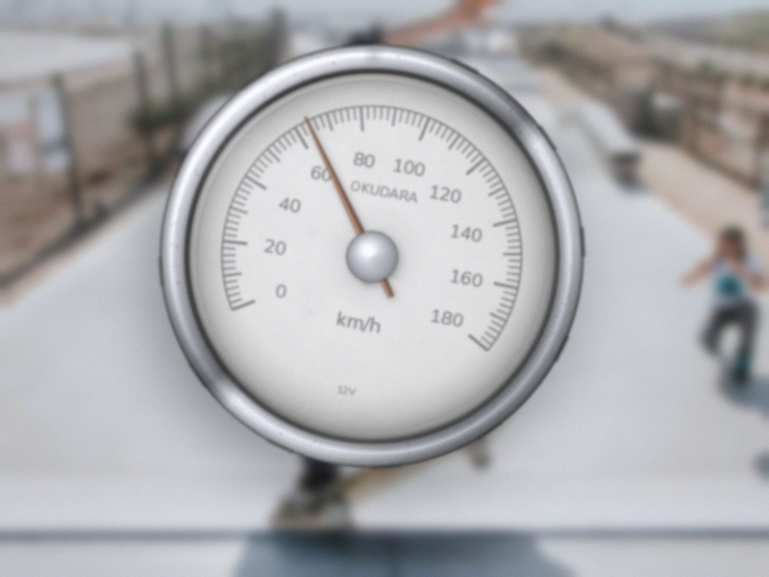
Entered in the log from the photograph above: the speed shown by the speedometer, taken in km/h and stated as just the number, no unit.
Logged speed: 64
